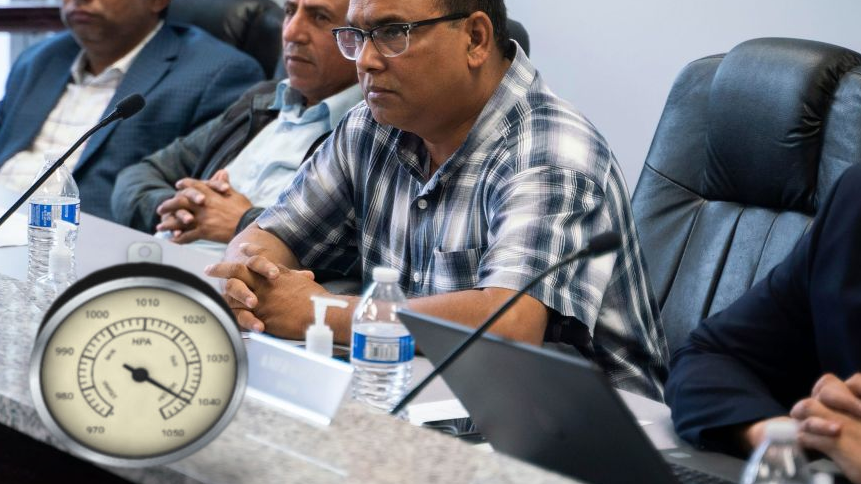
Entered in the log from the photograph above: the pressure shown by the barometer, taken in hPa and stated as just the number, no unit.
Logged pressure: 1042
